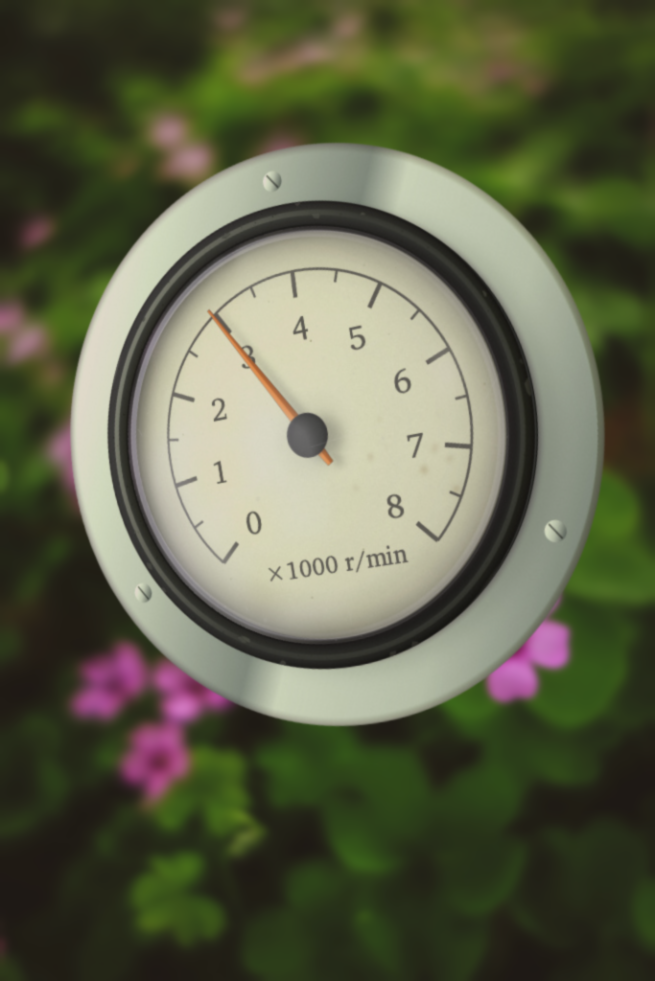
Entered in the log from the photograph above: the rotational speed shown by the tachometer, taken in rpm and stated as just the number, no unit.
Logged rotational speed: 3000
